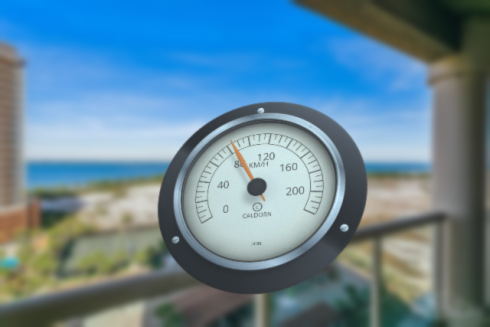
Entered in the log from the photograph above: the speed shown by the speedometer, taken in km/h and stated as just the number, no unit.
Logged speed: 85
